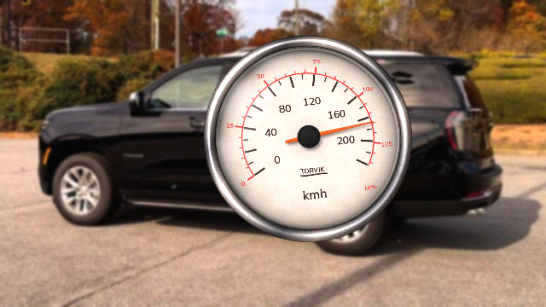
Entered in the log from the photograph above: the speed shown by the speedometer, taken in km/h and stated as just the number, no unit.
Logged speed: 185
